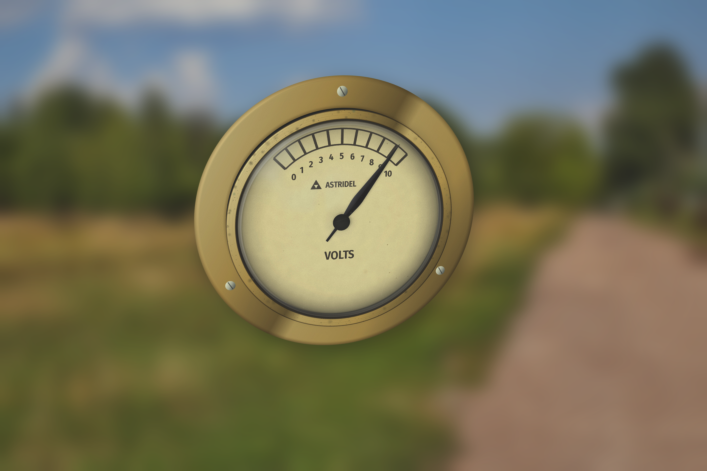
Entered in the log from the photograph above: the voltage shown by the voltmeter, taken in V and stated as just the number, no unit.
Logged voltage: 9
